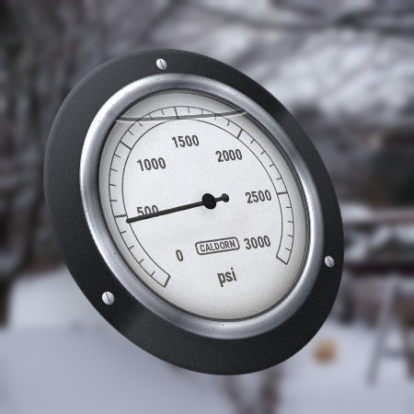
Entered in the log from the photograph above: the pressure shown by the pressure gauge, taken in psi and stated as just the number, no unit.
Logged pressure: 450
